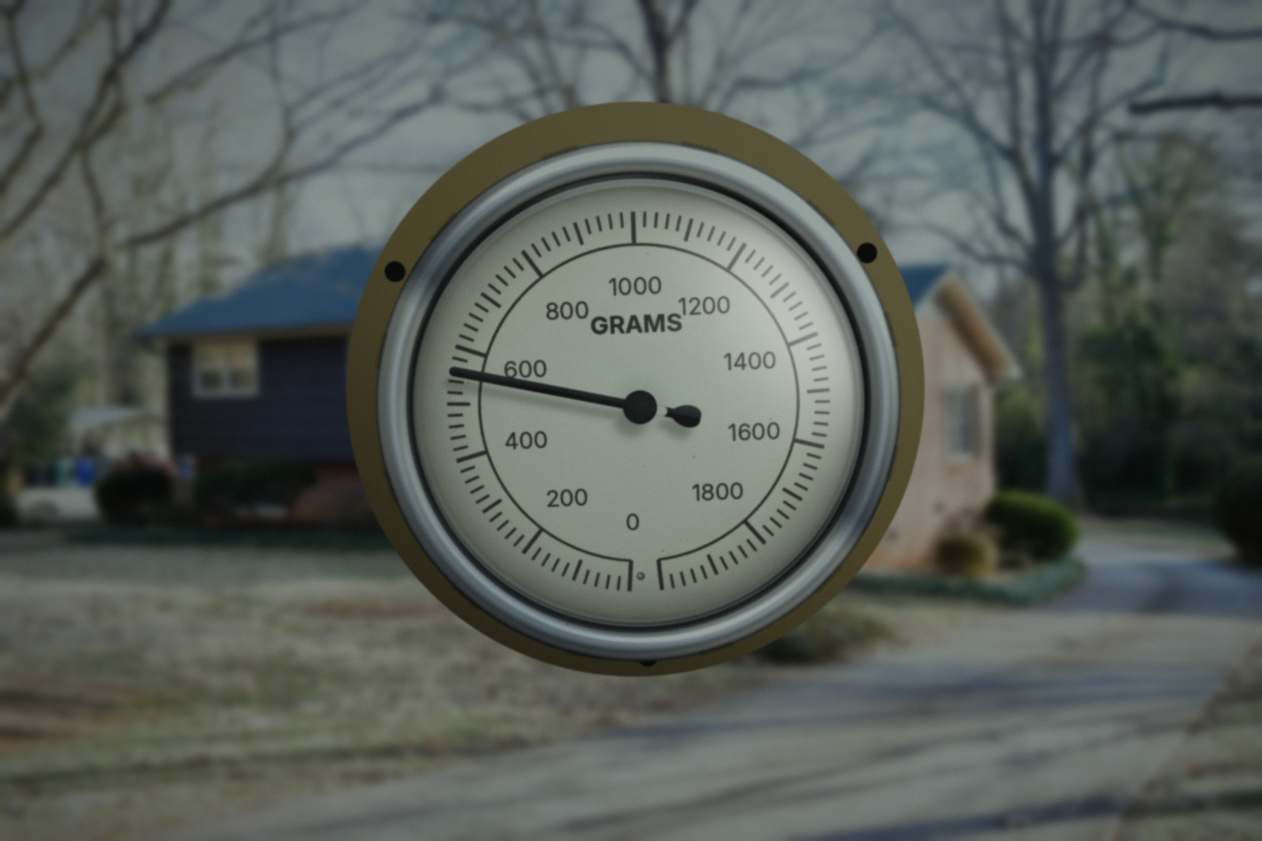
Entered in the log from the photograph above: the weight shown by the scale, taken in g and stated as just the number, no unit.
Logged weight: 560
